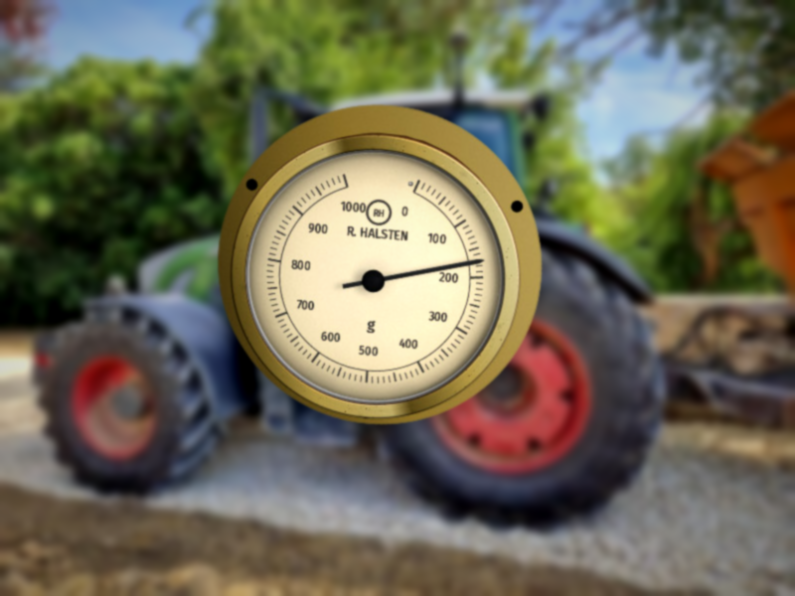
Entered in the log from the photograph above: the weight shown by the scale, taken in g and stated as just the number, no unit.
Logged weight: 170
